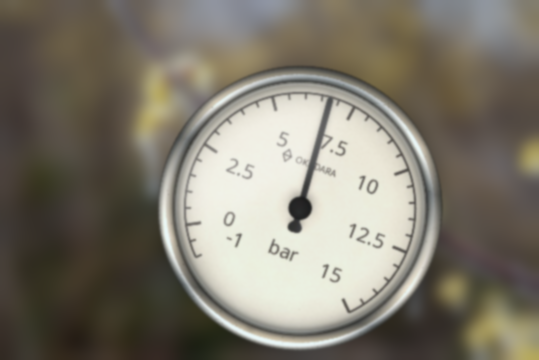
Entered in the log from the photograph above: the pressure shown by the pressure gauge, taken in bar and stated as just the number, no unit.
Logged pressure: 6.75
